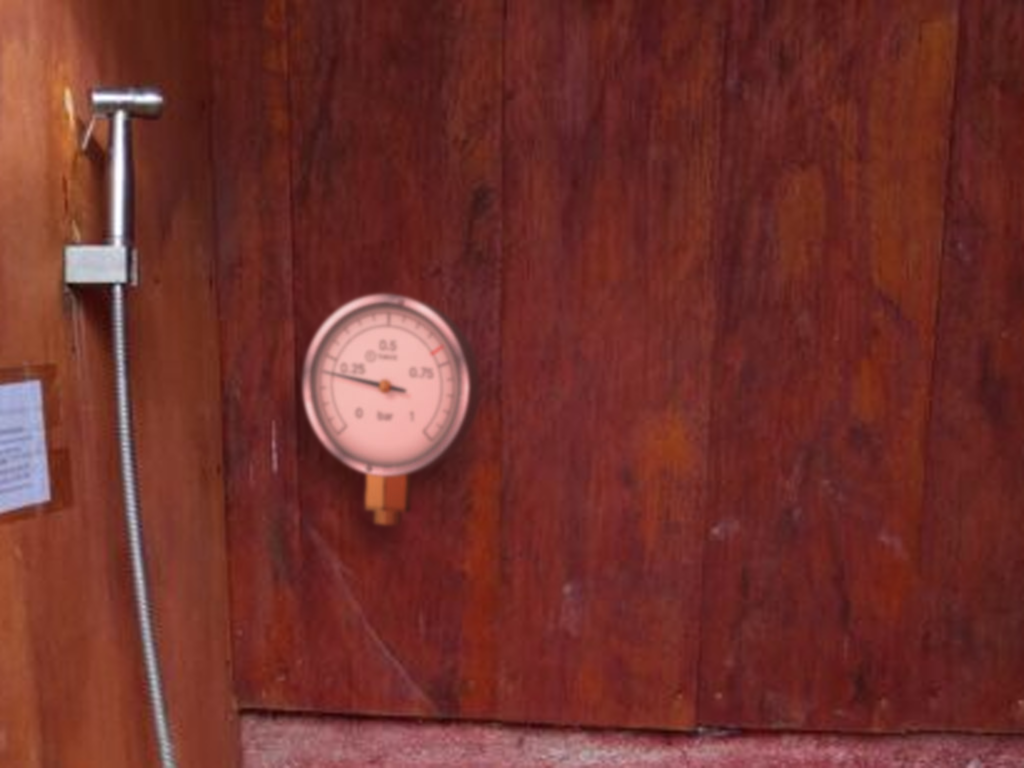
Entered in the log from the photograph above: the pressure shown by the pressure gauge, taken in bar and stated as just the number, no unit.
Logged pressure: 0.2
